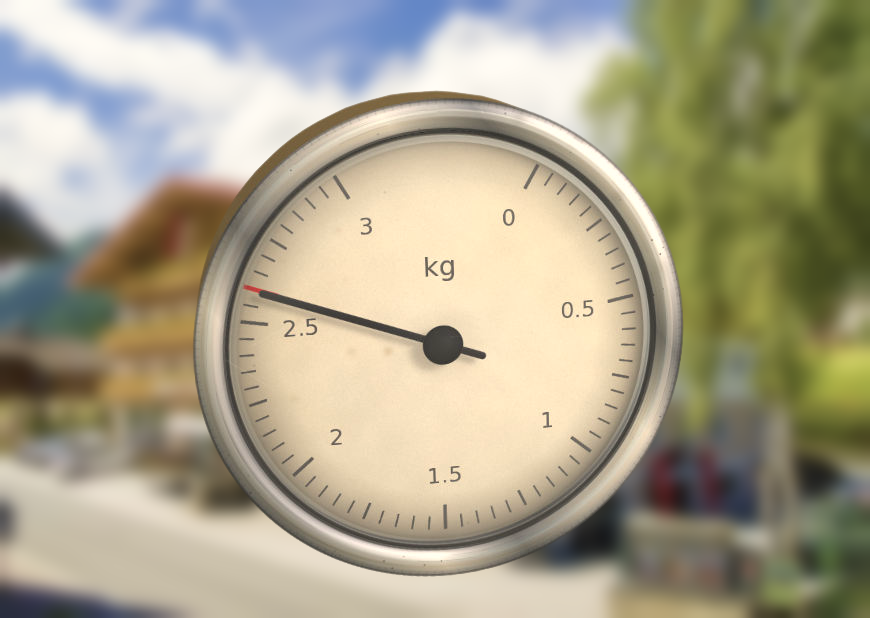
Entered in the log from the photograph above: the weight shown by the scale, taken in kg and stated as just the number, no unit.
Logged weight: 2.6
